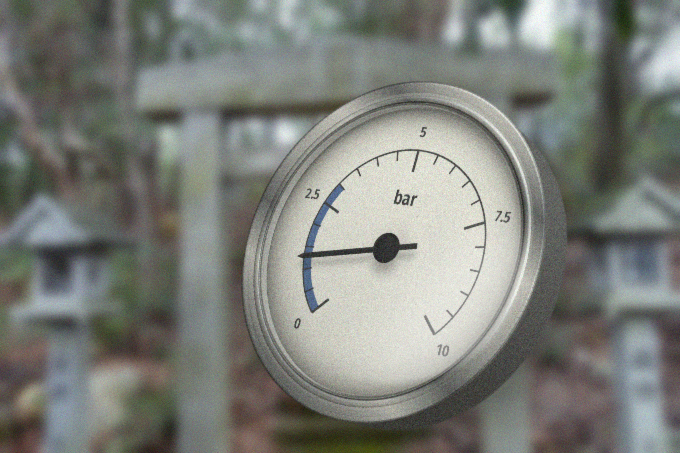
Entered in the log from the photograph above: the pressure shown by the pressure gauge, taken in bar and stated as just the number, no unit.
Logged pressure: 1.25
